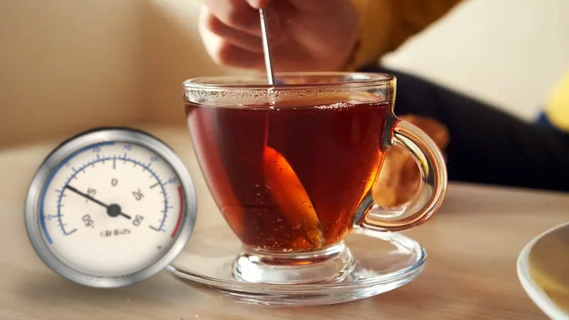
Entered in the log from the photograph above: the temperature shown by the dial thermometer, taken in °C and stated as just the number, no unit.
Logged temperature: -25
